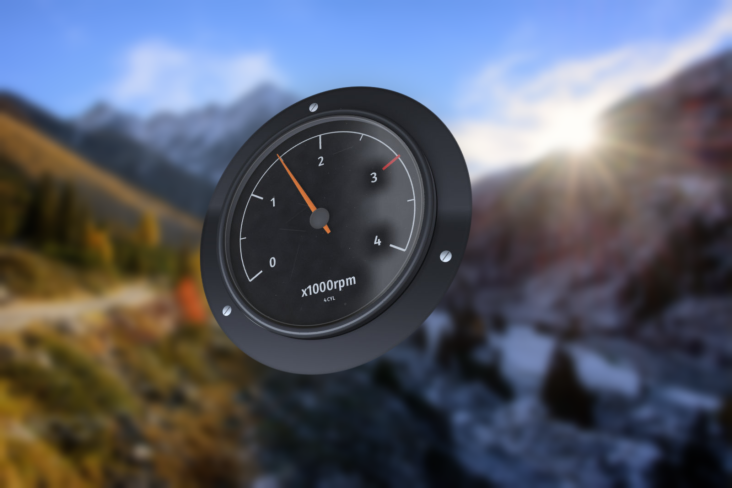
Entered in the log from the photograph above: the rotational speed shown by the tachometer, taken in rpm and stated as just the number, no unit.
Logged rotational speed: 1500
